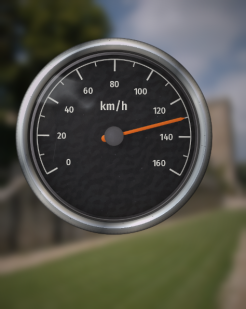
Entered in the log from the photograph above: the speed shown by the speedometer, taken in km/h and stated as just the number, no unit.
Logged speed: 130
